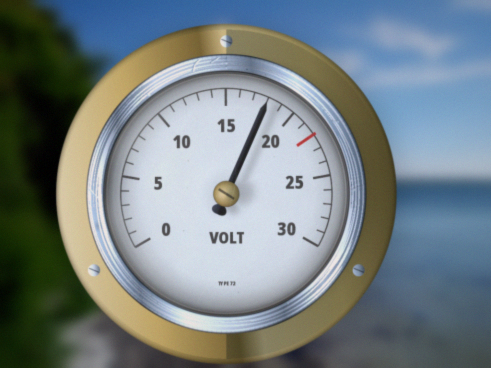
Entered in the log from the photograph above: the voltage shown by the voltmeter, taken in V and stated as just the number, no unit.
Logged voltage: 18
